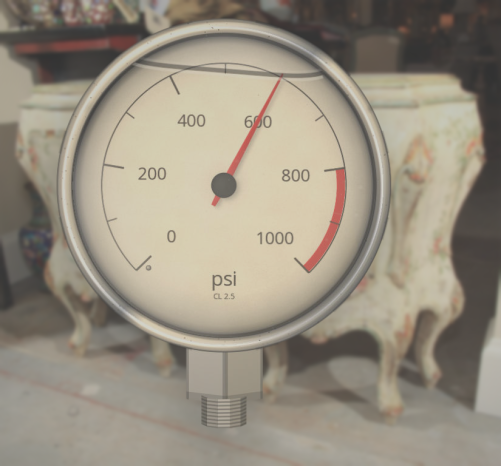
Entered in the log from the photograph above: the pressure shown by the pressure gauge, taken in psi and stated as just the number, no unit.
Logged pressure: 600
